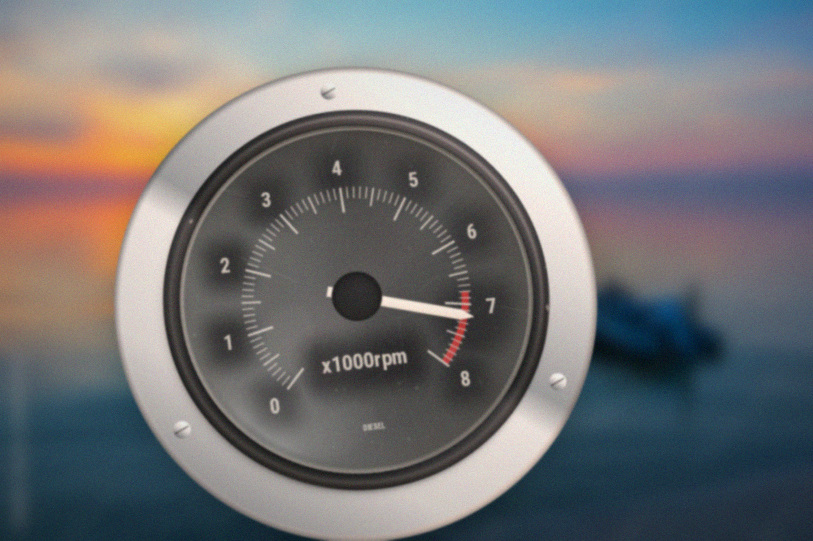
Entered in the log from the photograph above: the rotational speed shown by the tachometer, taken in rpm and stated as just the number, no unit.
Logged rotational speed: 7200
